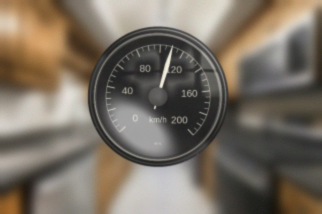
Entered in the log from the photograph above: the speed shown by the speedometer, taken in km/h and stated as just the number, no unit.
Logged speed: 110
